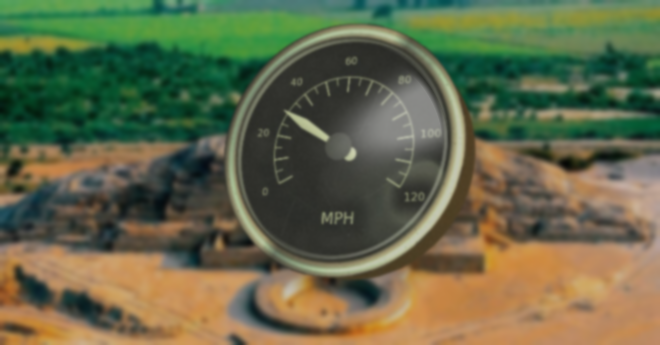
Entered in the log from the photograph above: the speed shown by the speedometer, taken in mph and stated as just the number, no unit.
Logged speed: 30
